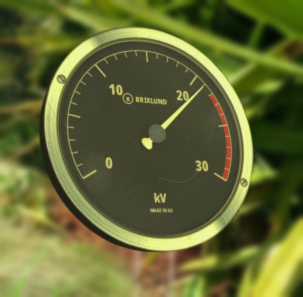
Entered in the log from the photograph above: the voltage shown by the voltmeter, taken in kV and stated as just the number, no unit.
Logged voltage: 21
